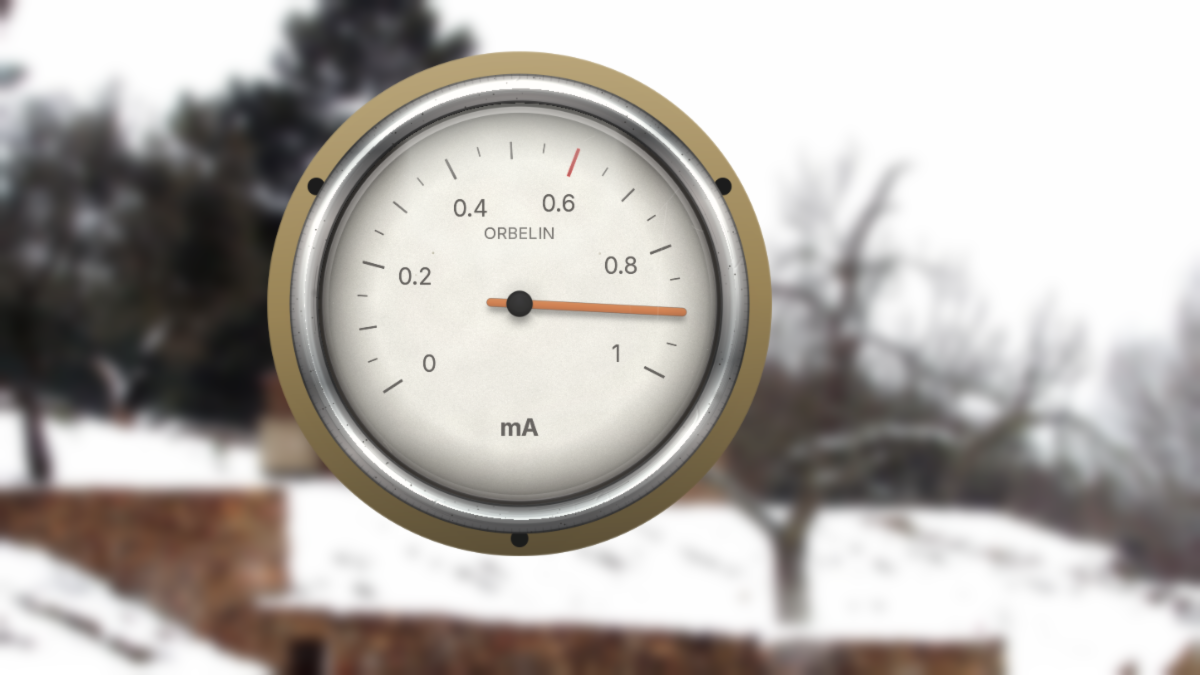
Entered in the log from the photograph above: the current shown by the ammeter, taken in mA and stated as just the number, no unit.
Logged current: 0.9
